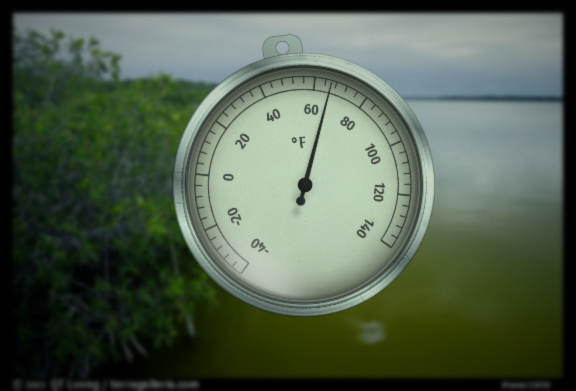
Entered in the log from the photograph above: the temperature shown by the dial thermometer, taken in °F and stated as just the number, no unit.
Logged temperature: 66
